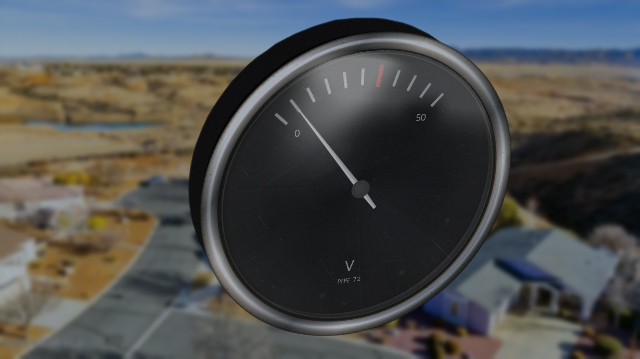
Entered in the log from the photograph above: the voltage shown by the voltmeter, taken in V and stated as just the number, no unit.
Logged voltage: 5
